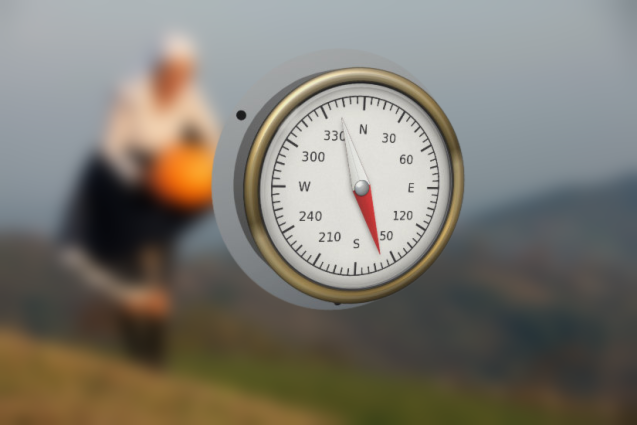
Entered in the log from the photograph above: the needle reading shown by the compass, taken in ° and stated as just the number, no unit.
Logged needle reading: 160
